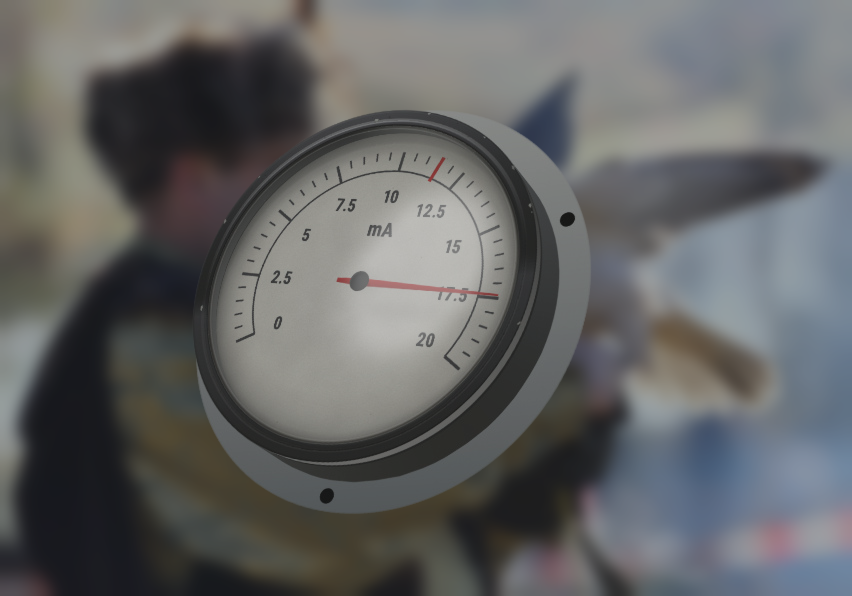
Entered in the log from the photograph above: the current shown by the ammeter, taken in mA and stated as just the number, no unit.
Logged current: 17.5
